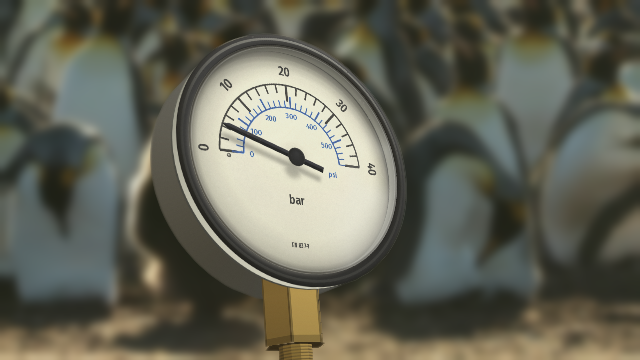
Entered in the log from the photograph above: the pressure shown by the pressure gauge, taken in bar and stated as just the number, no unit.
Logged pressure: 4
